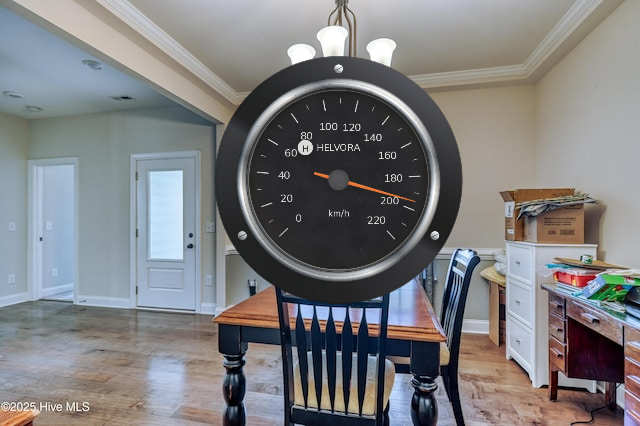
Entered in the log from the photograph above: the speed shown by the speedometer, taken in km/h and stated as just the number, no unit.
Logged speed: 195
